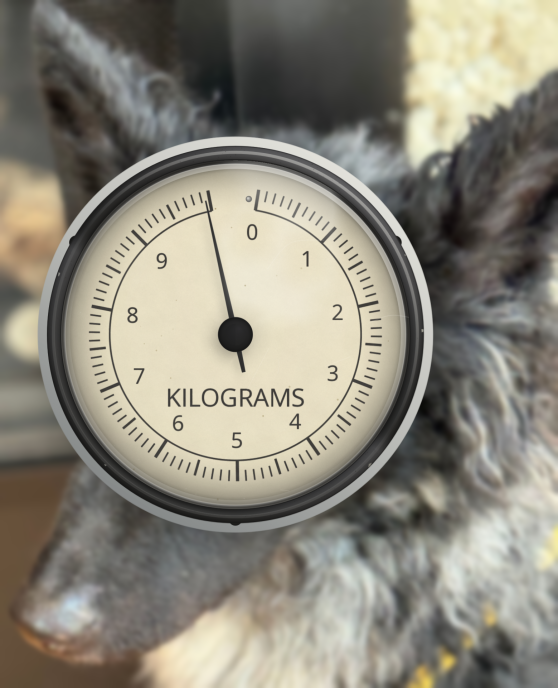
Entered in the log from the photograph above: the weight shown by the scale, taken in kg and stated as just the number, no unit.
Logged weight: 9.95
